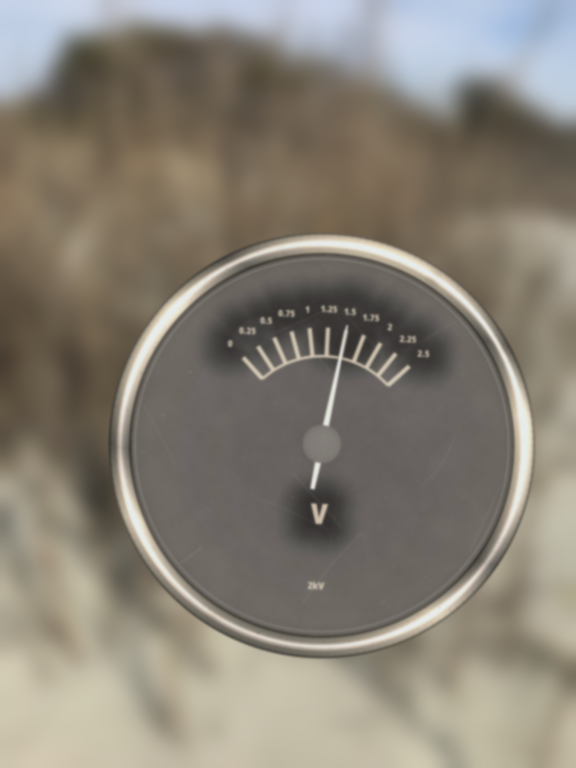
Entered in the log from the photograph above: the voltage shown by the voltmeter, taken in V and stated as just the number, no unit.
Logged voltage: 1.5
